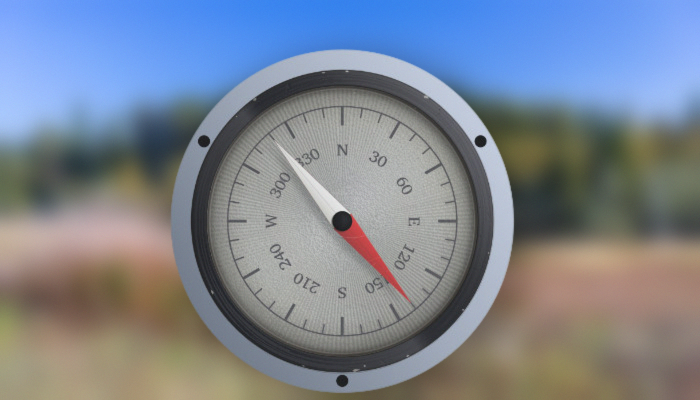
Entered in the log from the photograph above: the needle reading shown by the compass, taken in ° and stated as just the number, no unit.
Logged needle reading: 140
